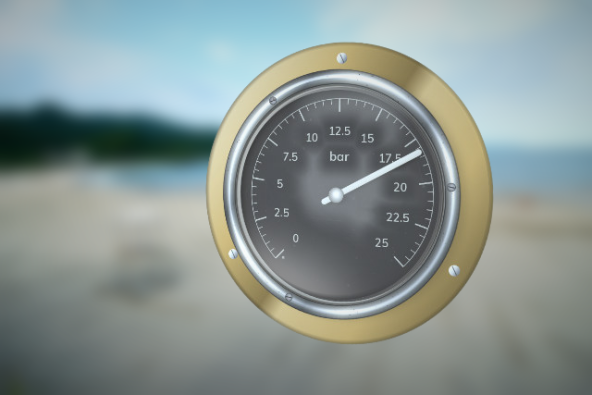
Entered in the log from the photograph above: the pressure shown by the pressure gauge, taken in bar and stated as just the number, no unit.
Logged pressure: 18.25
